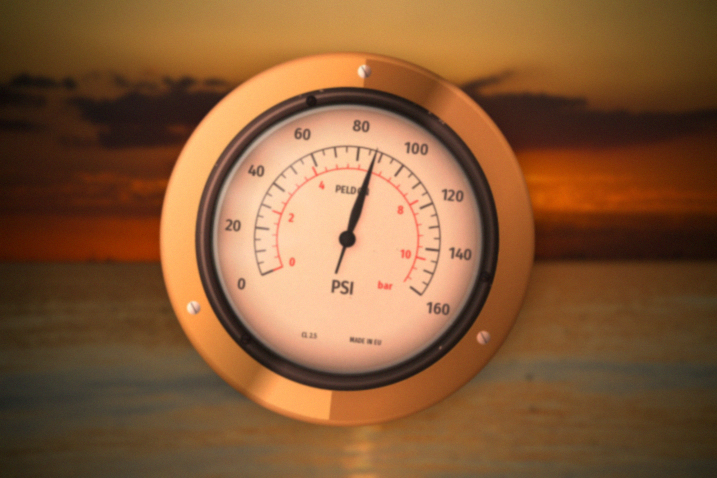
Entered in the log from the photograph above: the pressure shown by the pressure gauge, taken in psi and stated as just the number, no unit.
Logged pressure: 87.5
